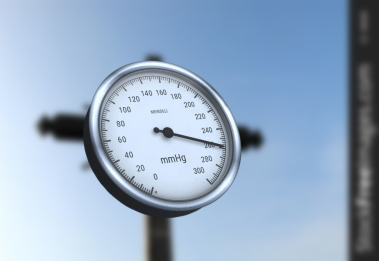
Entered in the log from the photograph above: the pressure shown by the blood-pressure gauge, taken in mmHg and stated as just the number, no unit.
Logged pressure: 260
